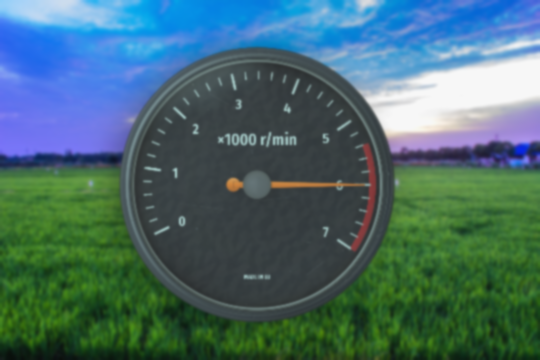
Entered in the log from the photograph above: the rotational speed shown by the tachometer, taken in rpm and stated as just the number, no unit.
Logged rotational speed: 6000
